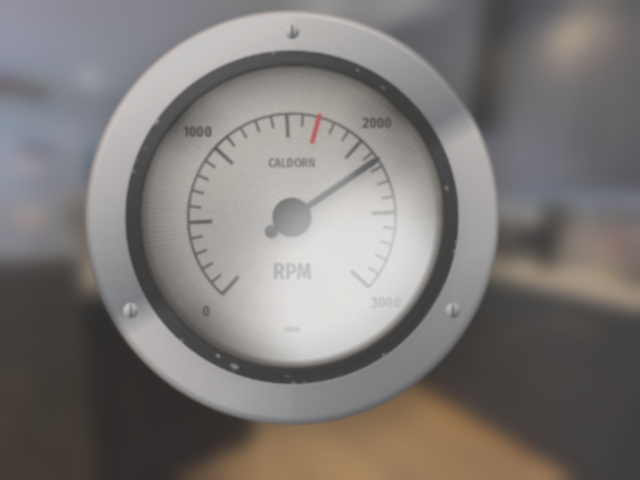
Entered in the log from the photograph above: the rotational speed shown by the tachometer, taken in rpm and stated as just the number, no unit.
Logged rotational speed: 2150
